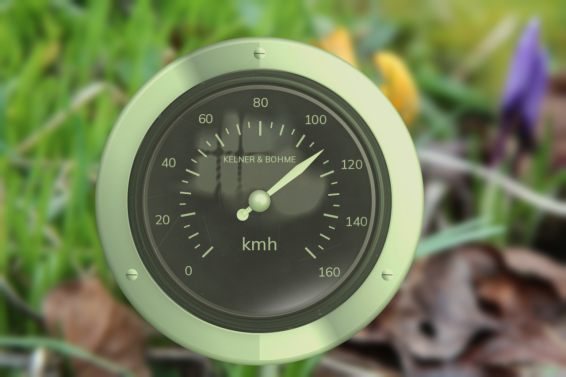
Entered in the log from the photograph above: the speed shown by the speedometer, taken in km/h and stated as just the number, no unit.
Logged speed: 110
